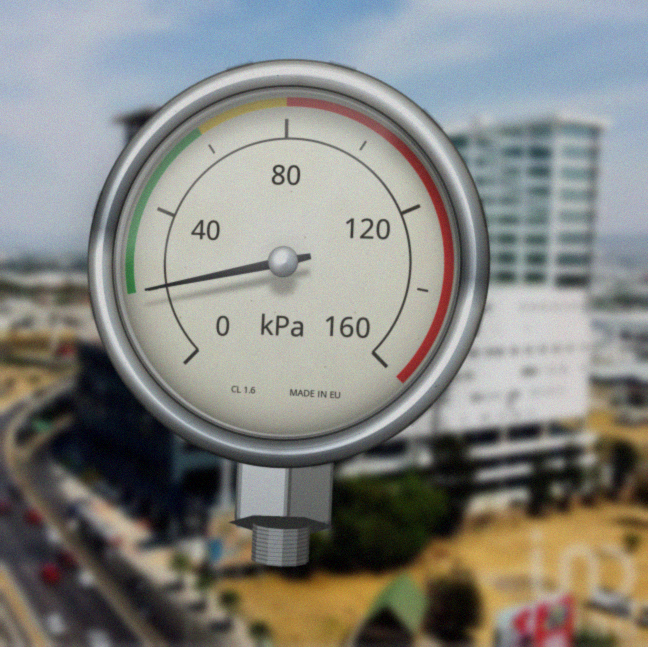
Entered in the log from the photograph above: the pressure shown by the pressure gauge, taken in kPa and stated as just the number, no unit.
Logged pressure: 20
